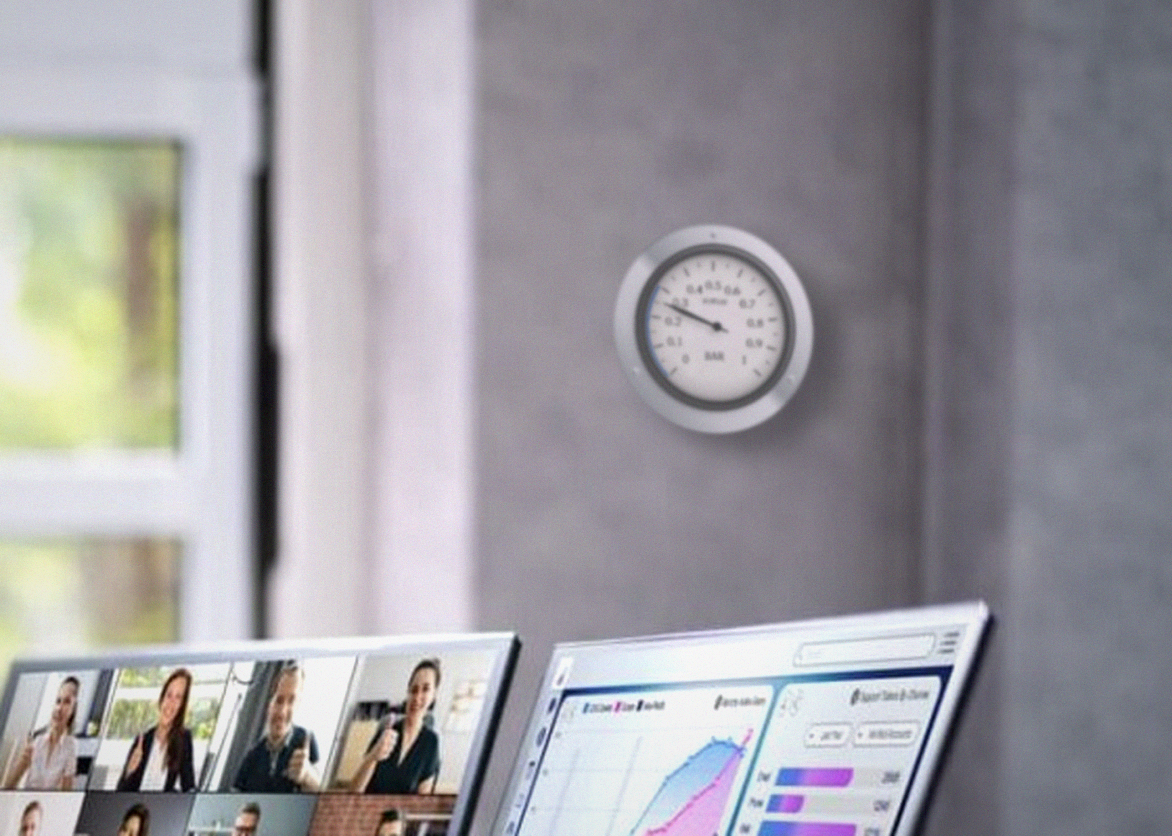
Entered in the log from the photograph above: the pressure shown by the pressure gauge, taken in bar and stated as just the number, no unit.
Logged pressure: 0.25
